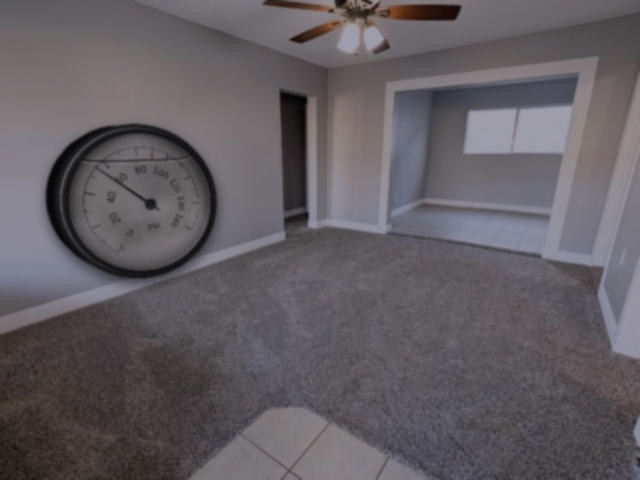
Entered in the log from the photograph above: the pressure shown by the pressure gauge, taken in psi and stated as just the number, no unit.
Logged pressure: 55
